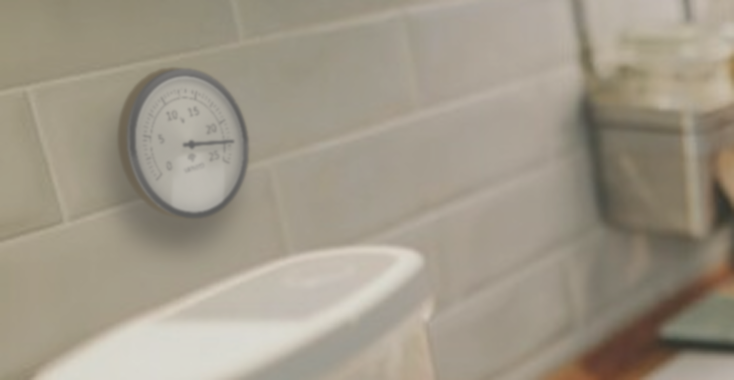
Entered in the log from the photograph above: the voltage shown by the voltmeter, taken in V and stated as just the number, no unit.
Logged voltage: 22.5
